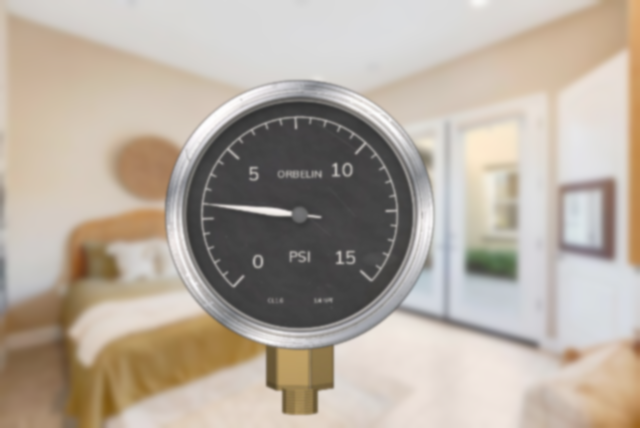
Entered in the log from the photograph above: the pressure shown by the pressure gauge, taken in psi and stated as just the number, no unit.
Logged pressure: 3
